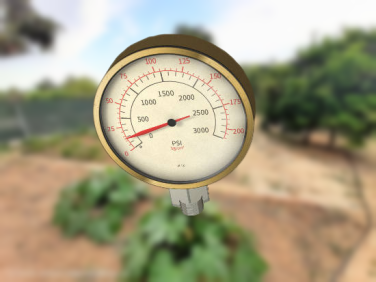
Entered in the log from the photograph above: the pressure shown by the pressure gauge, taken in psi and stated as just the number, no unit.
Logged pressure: 200
